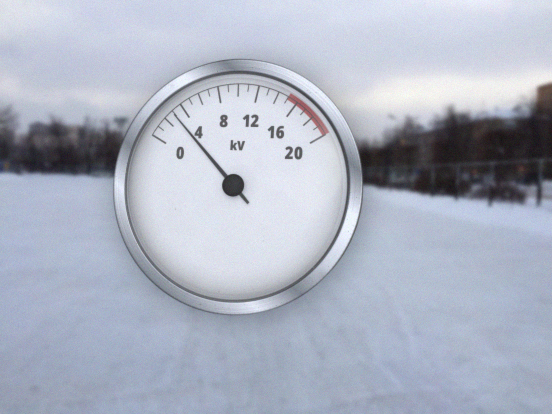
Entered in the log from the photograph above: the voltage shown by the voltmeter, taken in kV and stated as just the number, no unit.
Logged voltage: 3
